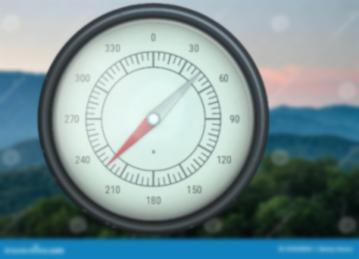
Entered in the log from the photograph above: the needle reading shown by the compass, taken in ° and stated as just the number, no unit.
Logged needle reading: 225
